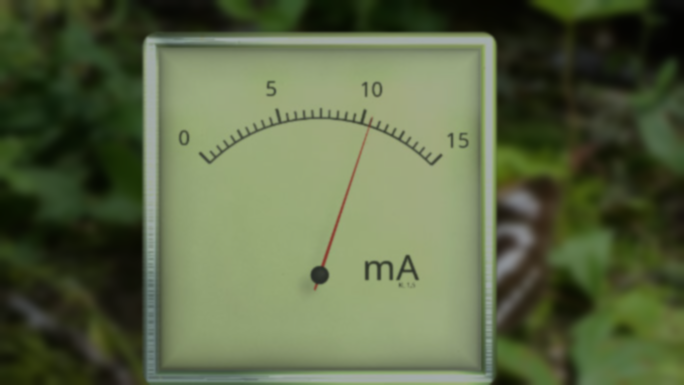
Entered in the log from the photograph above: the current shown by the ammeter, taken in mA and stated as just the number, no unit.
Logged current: 10.5
